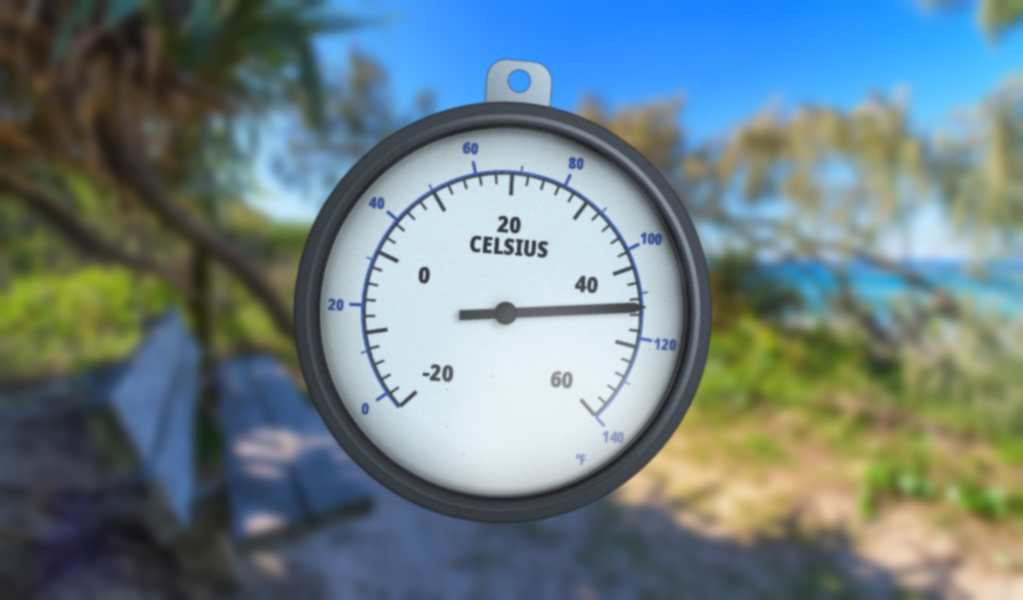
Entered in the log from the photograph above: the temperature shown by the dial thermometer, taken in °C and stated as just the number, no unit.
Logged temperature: 45
